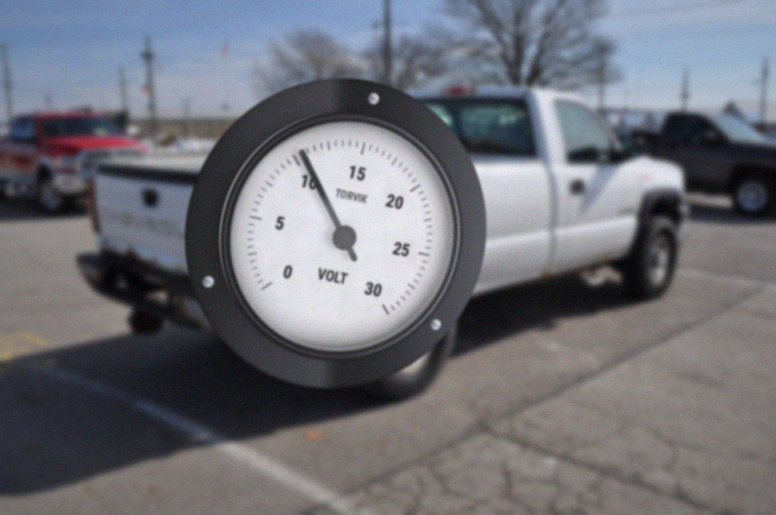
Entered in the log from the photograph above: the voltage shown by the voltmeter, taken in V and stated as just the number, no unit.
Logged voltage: 10.5
